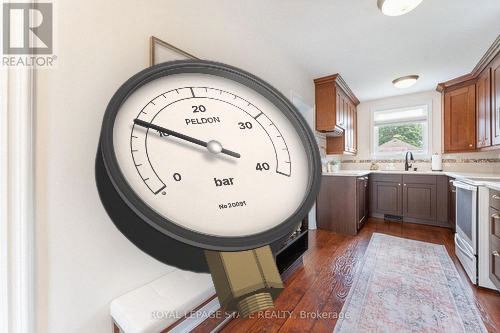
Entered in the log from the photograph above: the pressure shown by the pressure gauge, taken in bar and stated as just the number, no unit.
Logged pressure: 10
